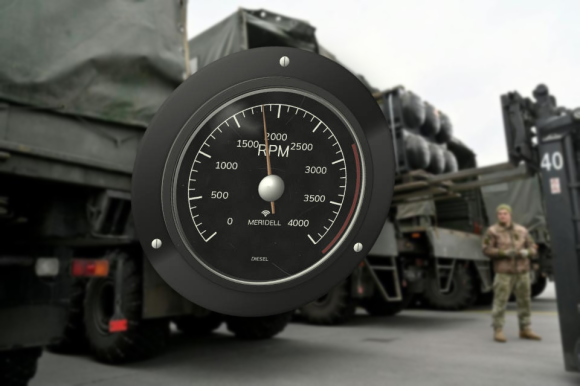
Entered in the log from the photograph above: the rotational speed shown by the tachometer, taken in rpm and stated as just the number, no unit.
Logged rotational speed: 1800
